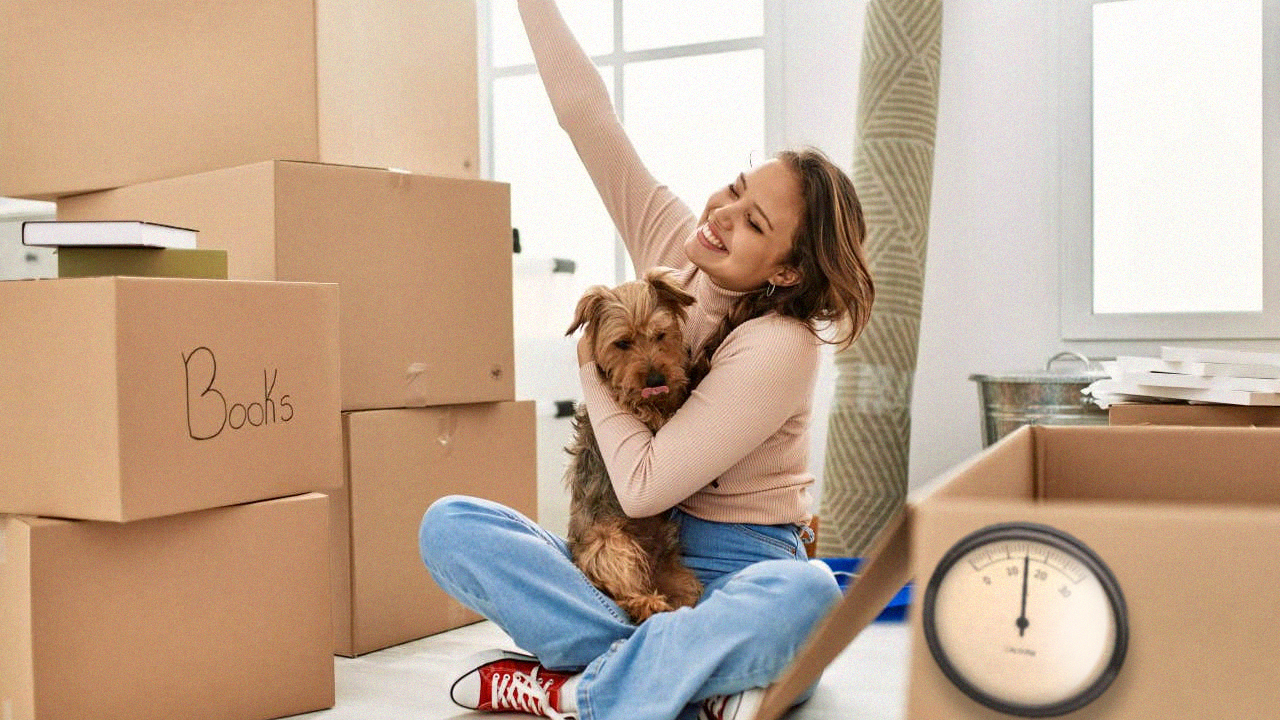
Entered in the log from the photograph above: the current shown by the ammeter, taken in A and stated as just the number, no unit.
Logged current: 15
